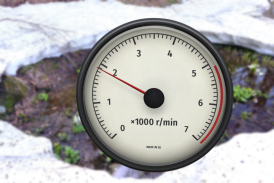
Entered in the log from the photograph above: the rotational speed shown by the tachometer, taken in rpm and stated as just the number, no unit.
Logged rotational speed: 1900
